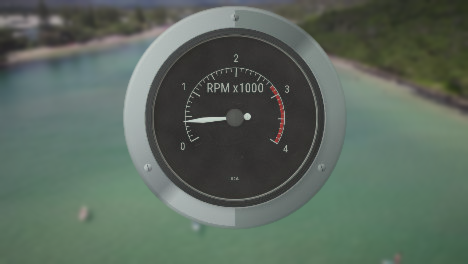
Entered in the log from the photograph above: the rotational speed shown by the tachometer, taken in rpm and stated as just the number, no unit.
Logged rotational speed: 400
